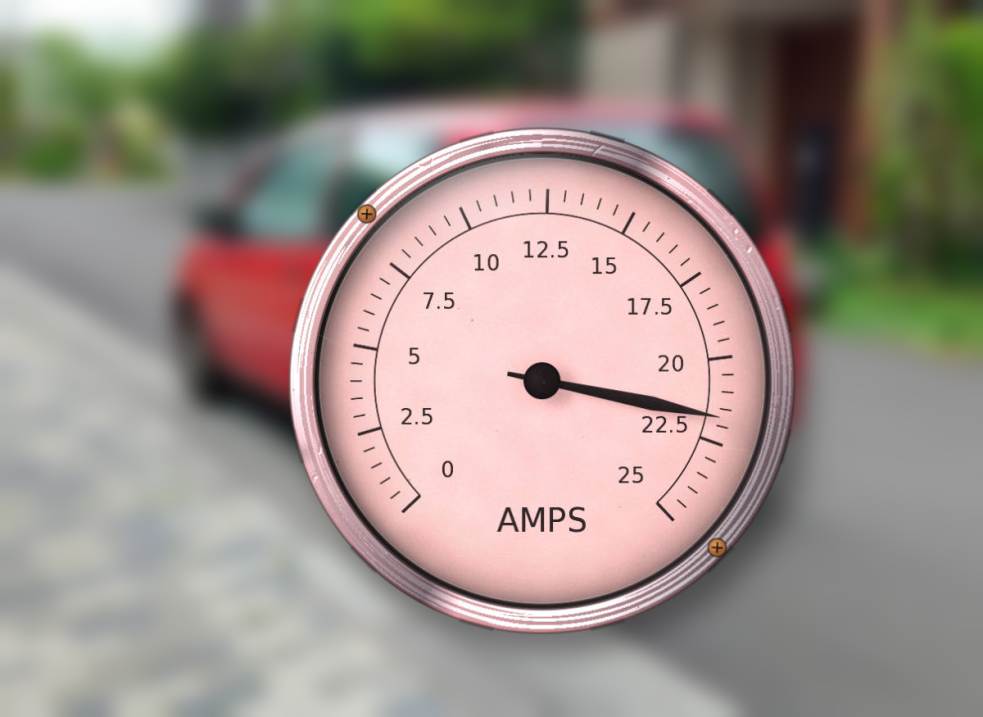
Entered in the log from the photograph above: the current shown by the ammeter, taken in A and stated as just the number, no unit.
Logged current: 21.75
